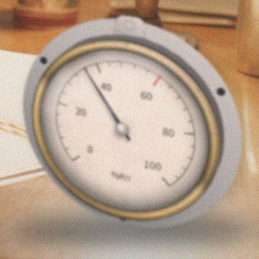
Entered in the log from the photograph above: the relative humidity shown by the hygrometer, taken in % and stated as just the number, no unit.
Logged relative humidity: 36
